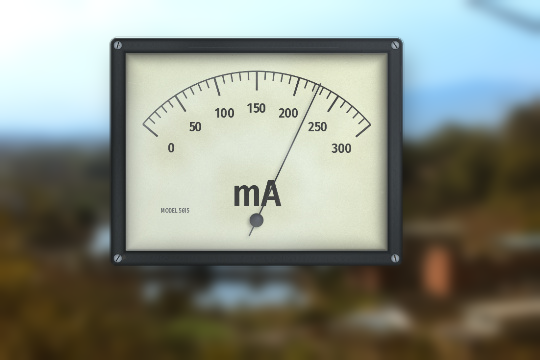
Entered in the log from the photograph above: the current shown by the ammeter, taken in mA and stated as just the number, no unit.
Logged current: 225
